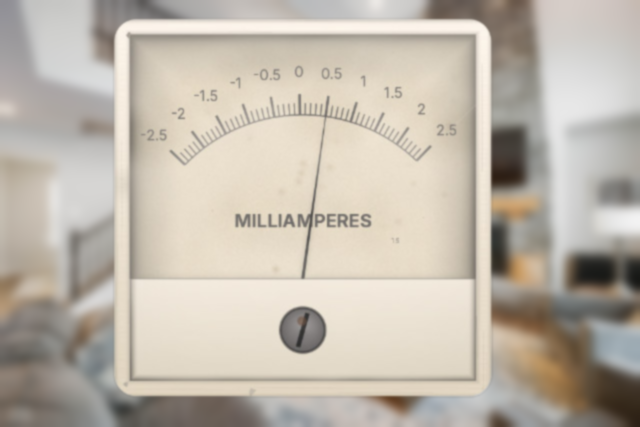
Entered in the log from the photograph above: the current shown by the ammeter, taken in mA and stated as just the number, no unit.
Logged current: 0.5
